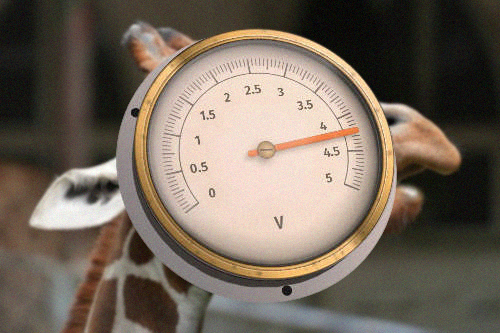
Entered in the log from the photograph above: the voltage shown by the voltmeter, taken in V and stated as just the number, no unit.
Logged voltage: 4.25
